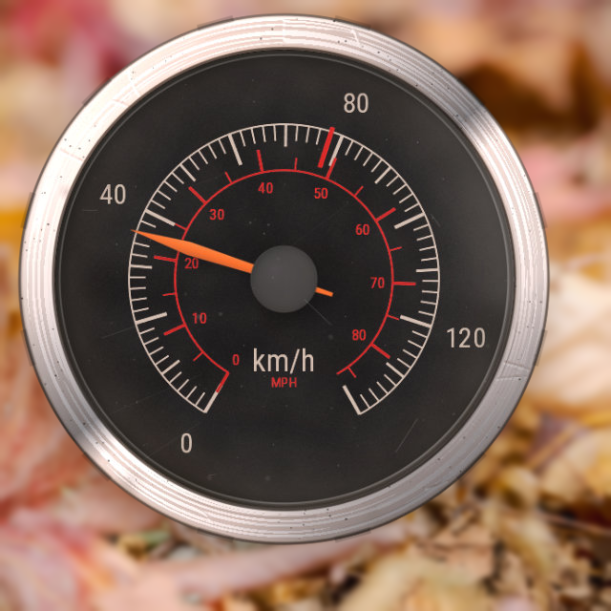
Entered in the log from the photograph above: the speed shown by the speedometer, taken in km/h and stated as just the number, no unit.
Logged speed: 36
